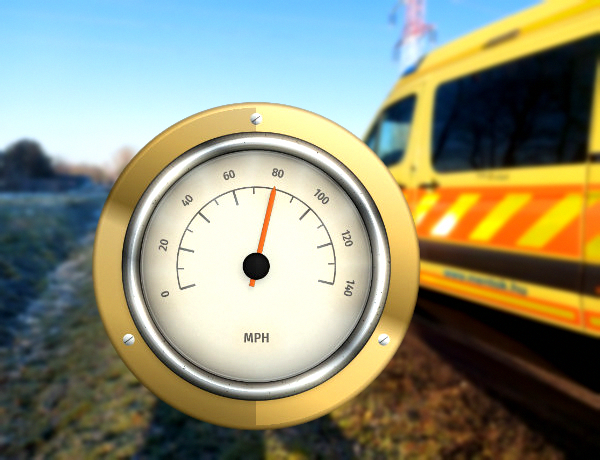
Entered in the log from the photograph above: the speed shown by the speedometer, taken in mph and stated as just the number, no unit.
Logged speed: 80
